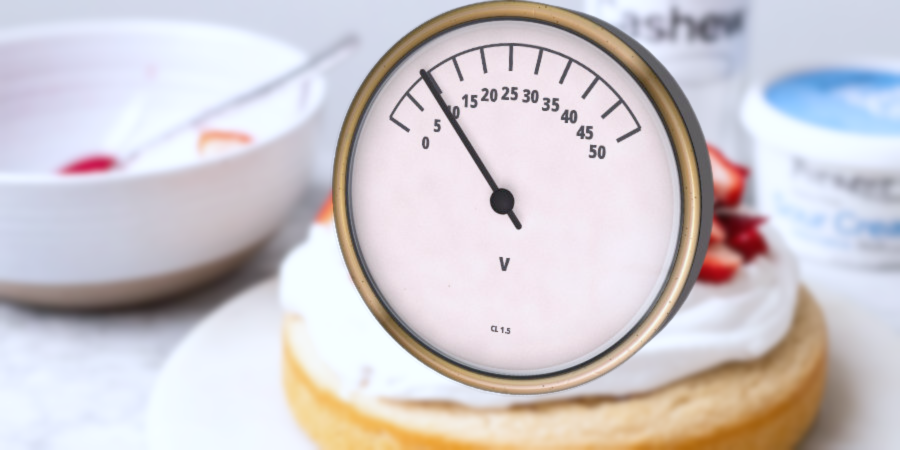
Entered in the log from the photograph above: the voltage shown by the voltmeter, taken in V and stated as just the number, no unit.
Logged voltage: 10
